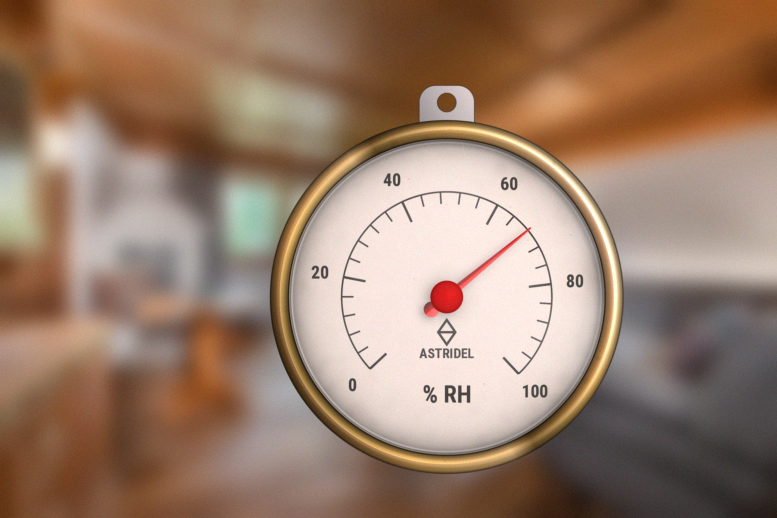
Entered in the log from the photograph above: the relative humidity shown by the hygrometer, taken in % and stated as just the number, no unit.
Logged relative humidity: 68
